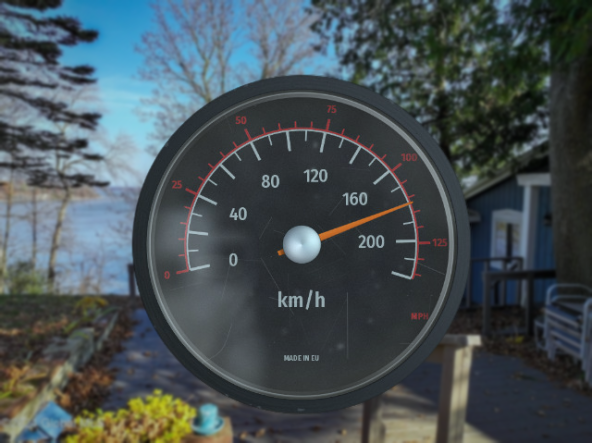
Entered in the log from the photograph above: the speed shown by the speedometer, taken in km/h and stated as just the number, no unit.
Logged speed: 180
